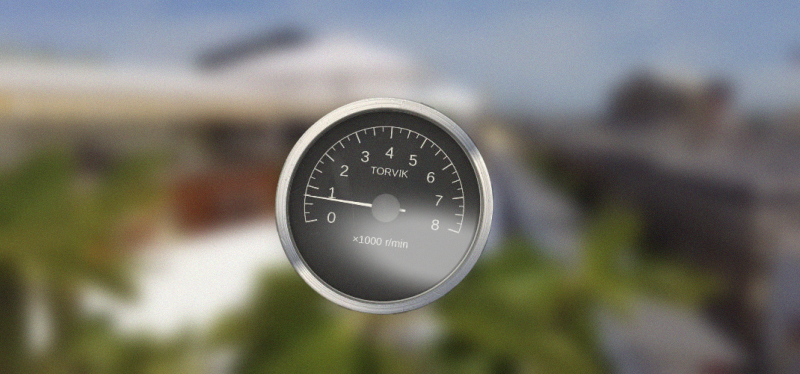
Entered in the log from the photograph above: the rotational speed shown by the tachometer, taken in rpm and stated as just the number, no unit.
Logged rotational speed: 750
